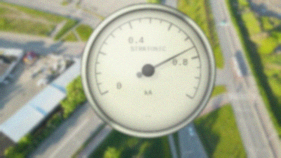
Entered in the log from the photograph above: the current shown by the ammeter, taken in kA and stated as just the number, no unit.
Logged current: 0.75
